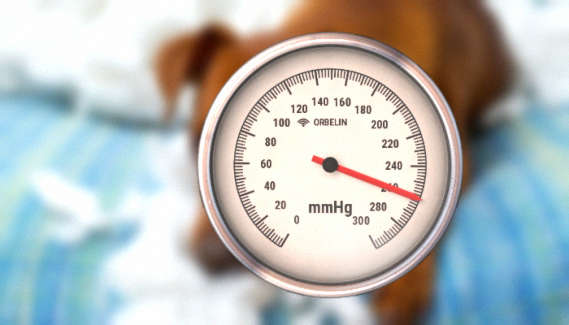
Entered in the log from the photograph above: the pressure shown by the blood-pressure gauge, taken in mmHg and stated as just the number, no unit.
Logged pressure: 260
